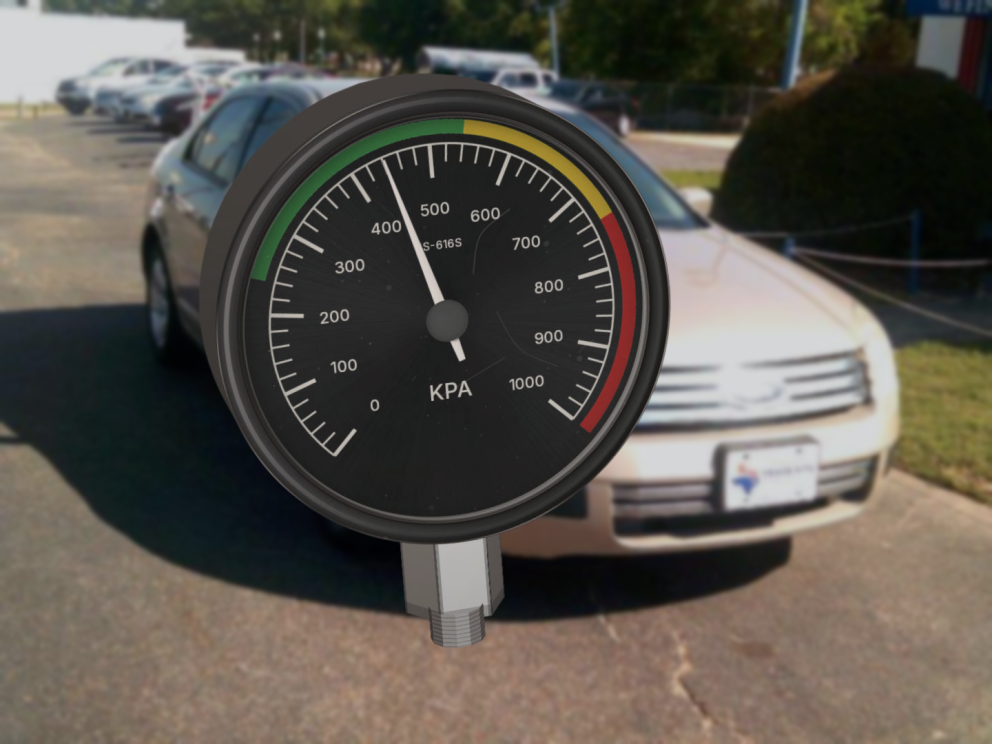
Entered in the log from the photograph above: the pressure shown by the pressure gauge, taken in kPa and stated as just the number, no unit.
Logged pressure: 440
